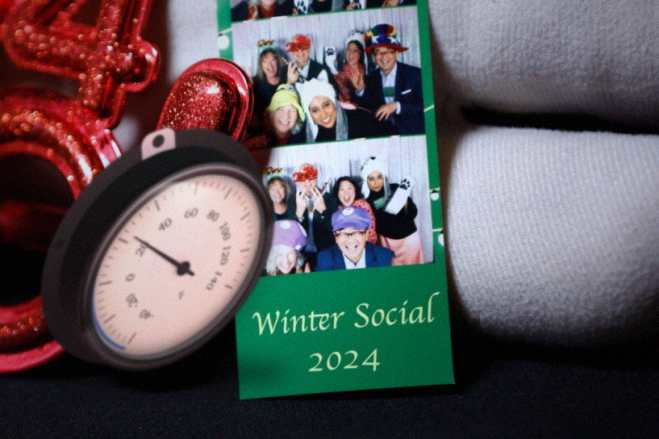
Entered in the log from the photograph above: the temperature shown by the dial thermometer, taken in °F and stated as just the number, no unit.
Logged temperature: 24
